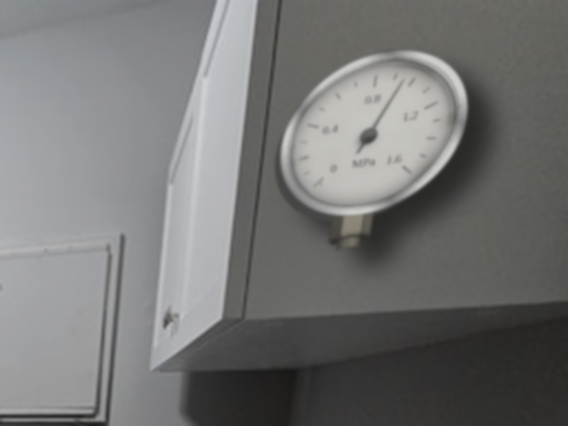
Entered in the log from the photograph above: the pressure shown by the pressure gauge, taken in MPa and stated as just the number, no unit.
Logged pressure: 0.95
